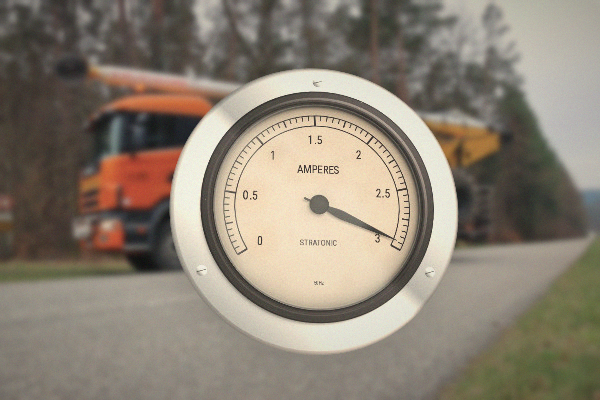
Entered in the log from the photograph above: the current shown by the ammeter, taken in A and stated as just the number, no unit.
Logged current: 2.95
